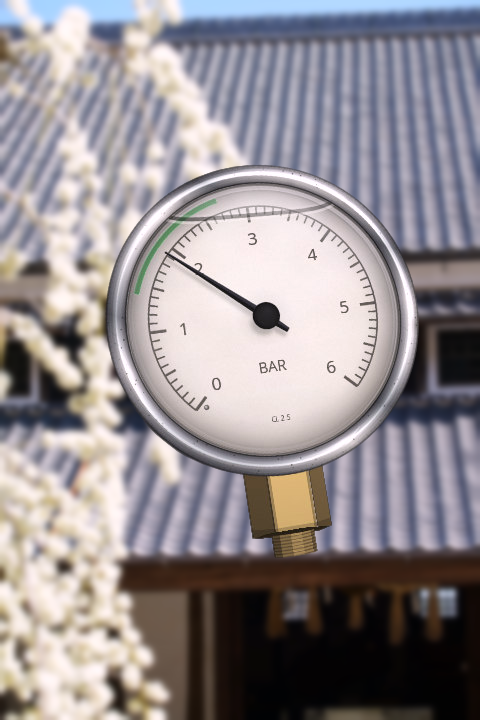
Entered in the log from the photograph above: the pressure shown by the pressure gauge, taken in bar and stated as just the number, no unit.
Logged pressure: 1.9
